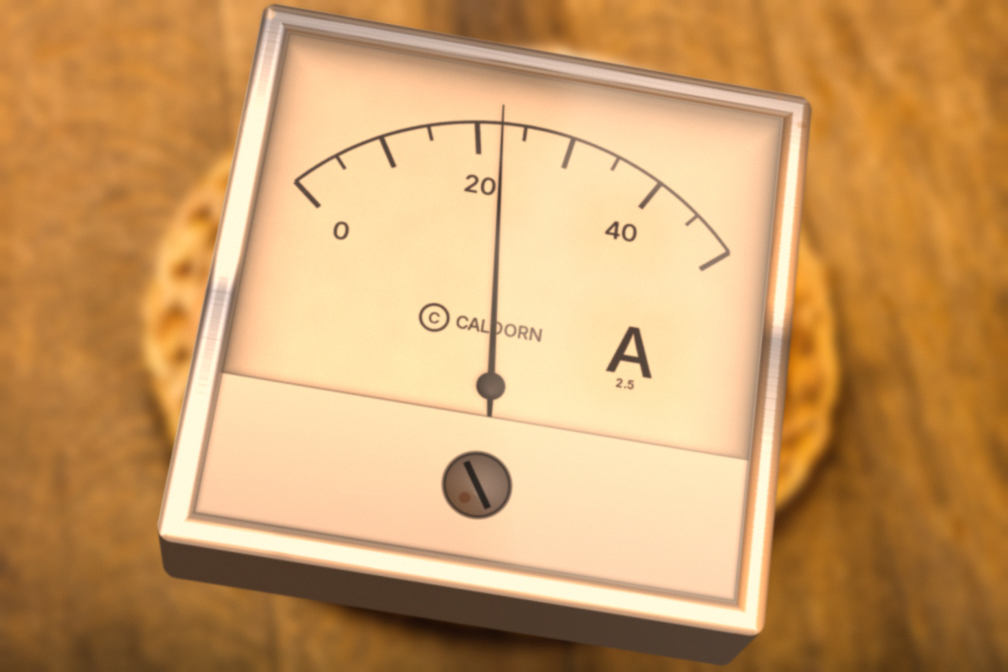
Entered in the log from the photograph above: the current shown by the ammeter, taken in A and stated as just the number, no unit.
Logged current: 22.5
